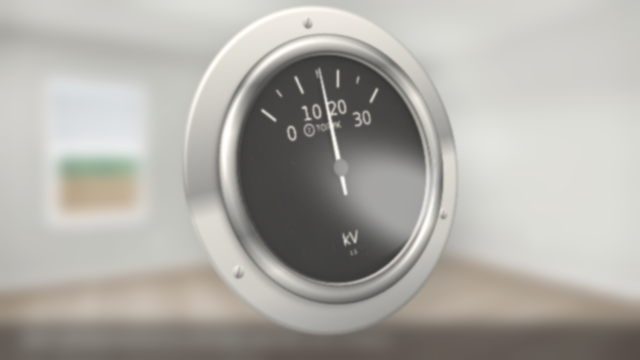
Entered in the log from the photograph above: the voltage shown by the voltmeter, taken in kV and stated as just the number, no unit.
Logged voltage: 15
